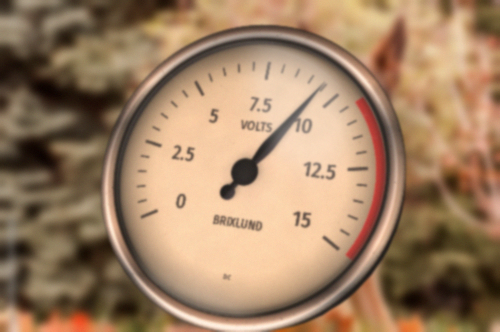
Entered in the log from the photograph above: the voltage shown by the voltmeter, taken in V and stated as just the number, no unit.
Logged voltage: 9.5
